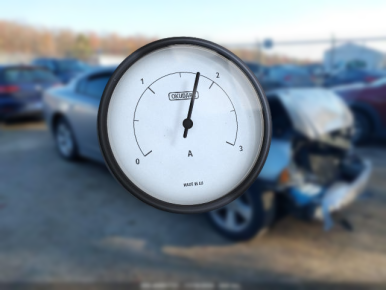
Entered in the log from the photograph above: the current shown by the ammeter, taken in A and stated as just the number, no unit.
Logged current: 1.75
